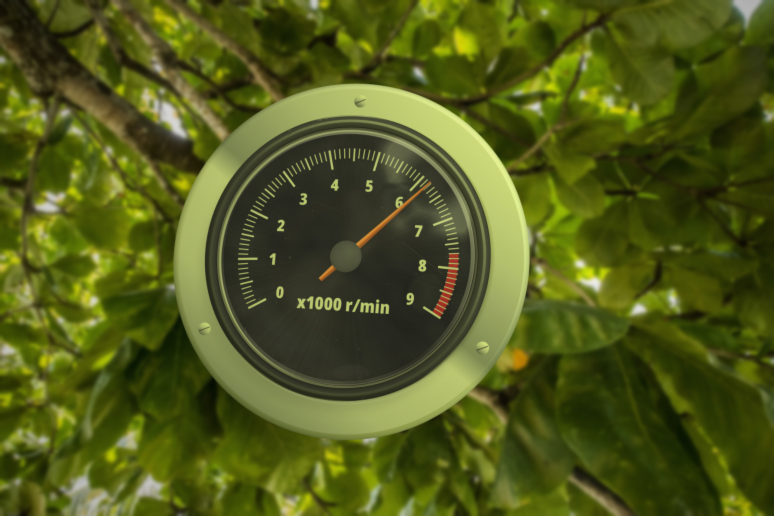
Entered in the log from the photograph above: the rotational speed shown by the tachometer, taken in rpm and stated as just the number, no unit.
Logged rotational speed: 6200
